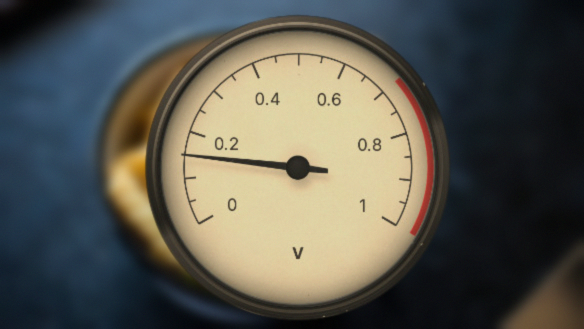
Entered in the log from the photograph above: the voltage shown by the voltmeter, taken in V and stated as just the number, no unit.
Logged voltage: 0.15
